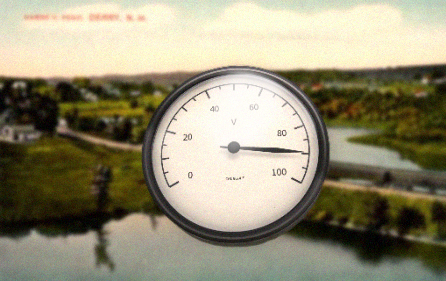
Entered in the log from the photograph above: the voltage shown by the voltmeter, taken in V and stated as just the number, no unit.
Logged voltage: 90
